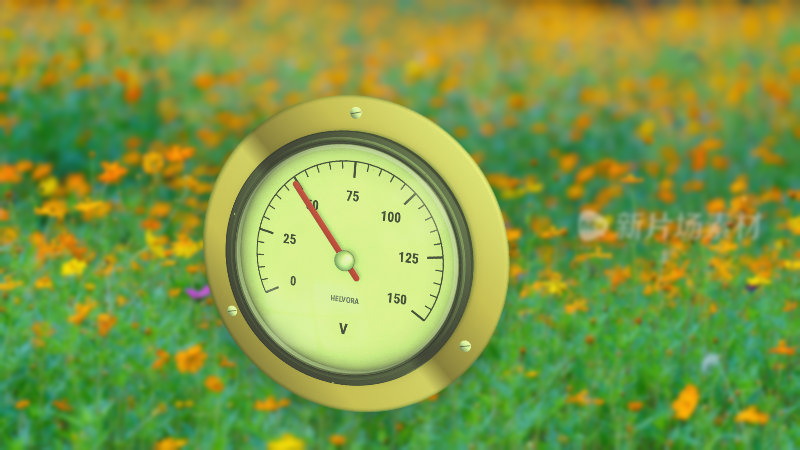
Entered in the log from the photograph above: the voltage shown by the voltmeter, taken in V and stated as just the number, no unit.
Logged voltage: 50
